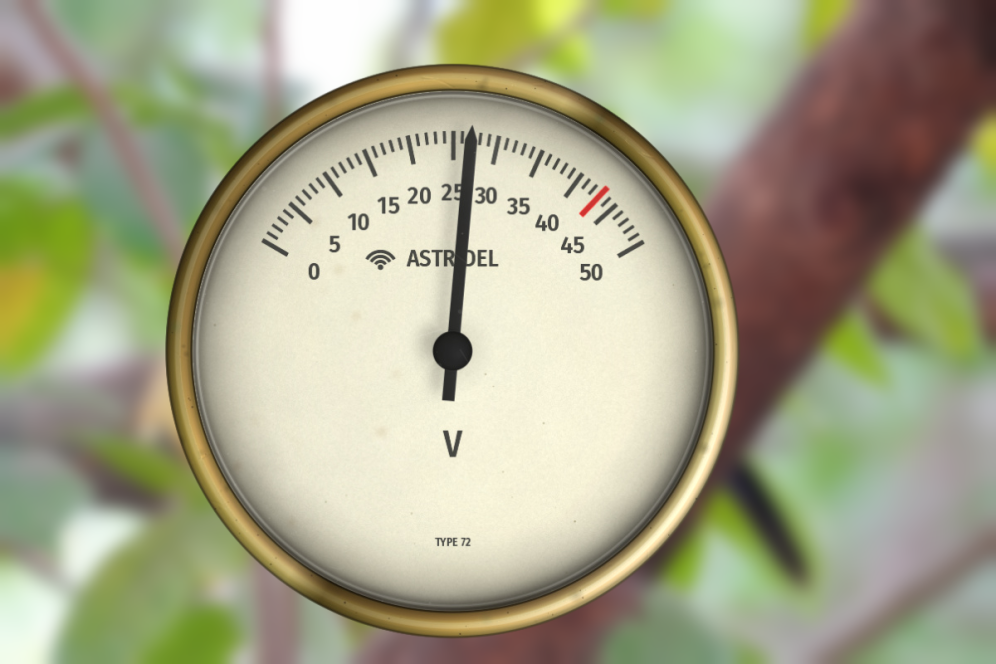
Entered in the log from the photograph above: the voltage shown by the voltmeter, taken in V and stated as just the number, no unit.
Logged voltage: 27
